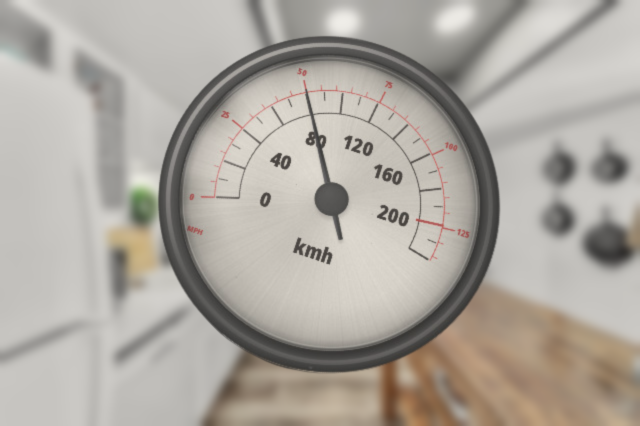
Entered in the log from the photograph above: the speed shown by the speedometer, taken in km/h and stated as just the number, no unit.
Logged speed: 80
